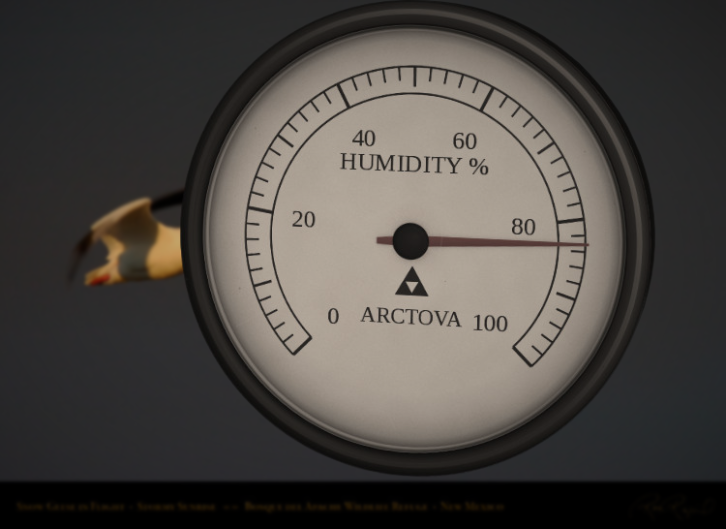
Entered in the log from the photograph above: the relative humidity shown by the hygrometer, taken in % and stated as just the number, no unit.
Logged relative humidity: 83
